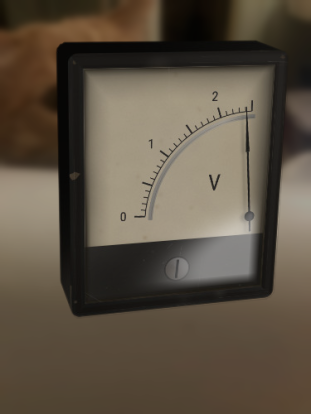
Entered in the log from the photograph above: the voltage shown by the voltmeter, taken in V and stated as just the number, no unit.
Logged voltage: 2.4
